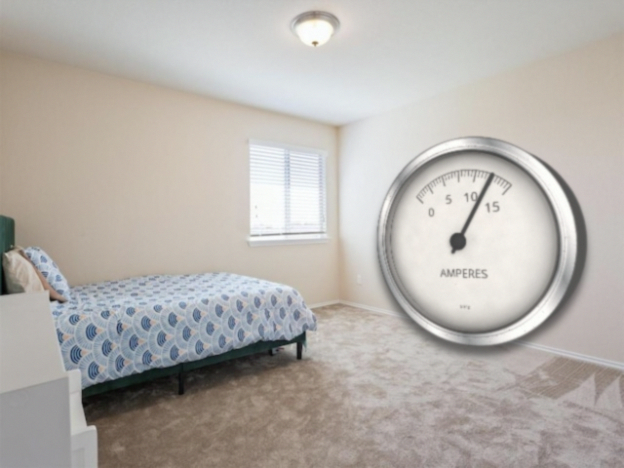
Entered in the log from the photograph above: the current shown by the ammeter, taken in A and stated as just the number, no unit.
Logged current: 12.5
